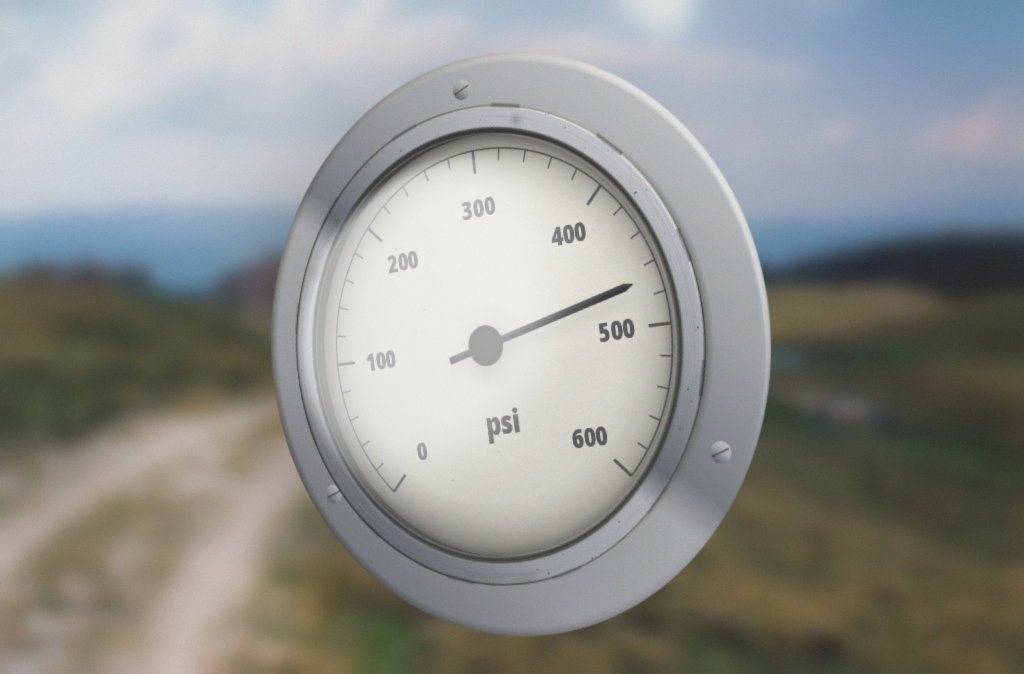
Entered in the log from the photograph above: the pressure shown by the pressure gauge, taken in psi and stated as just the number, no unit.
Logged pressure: 470
